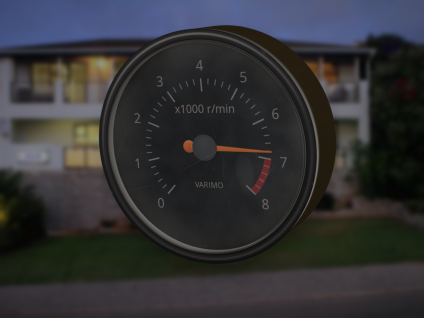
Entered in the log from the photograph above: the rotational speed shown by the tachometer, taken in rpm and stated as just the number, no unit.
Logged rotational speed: 6800
